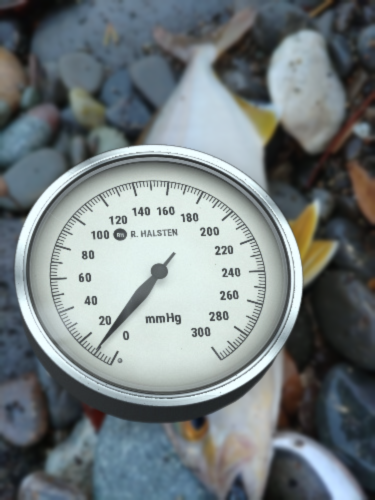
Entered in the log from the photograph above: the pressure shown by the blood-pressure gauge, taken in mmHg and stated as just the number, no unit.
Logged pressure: 10
